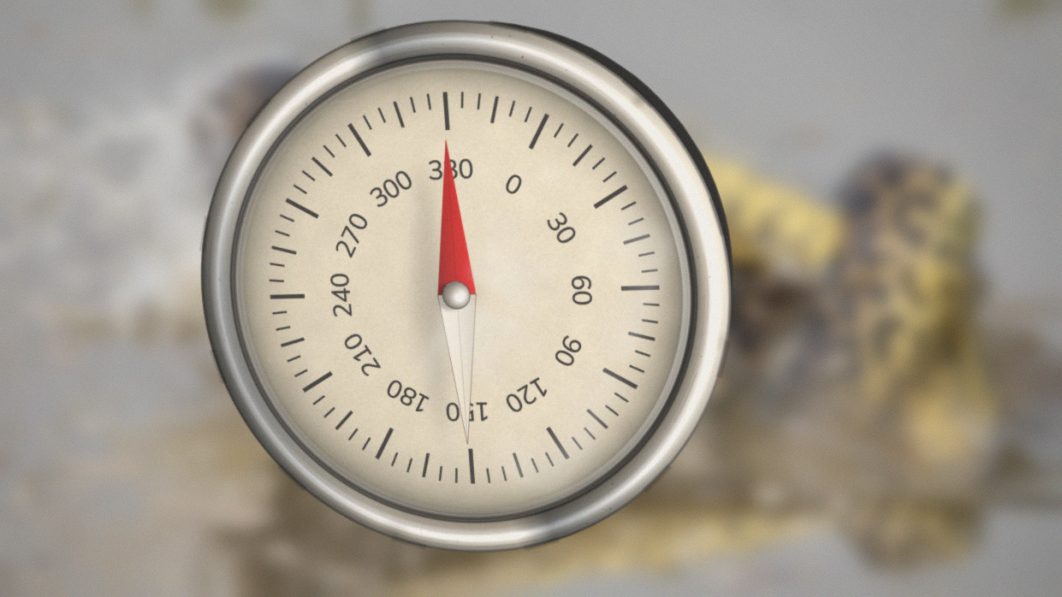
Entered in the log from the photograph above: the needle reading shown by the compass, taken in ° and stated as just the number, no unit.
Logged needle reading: 330
